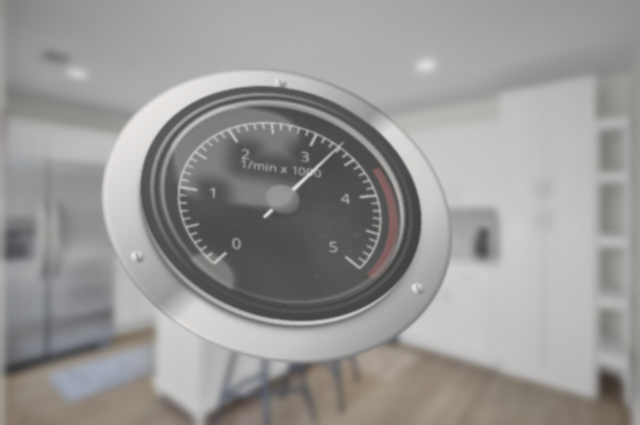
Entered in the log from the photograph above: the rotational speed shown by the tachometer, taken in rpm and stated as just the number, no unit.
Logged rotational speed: 3300
